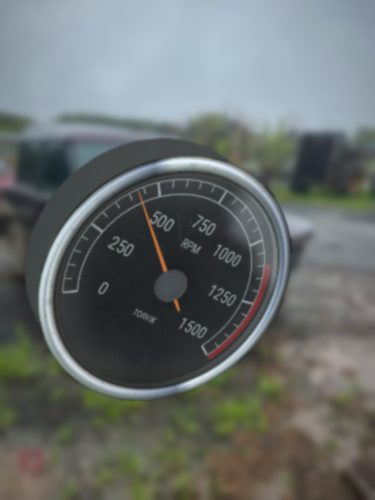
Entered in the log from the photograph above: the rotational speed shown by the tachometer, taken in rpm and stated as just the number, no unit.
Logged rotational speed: 425
